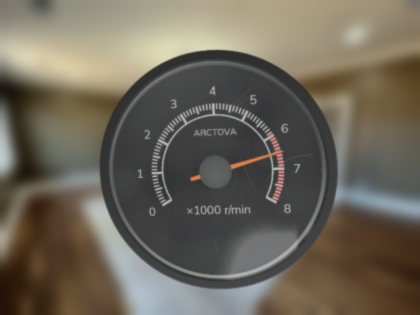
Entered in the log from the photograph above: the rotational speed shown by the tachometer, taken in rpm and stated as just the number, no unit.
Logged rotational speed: 6500
